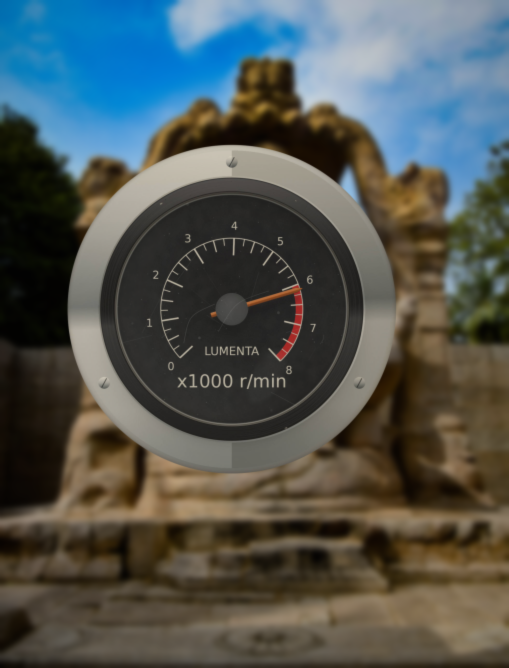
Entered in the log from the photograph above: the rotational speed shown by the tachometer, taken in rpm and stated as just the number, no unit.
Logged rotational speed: 6125
